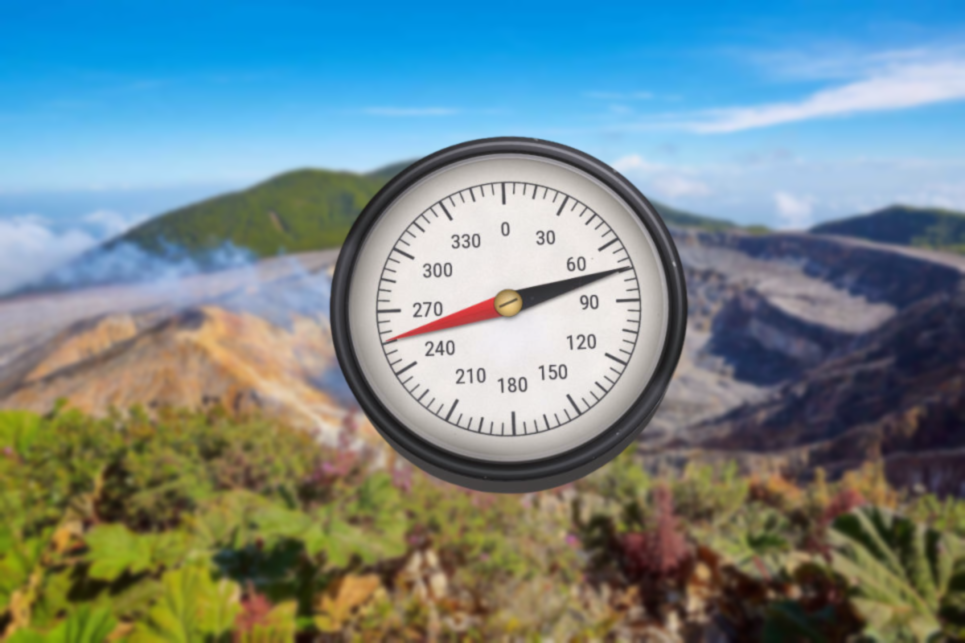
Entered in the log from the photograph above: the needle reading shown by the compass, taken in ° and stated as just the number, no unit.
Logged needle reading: 255
